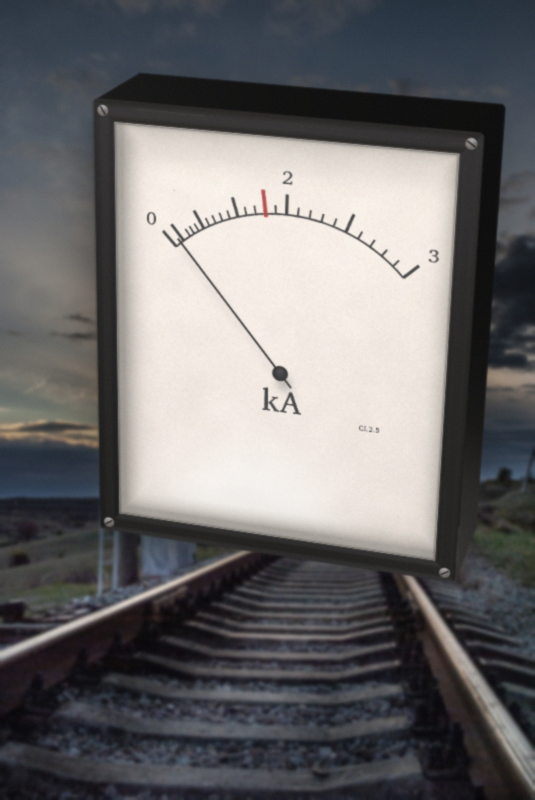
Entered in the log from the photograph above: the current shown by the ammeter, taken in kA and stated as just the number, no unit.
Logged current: 0.5
